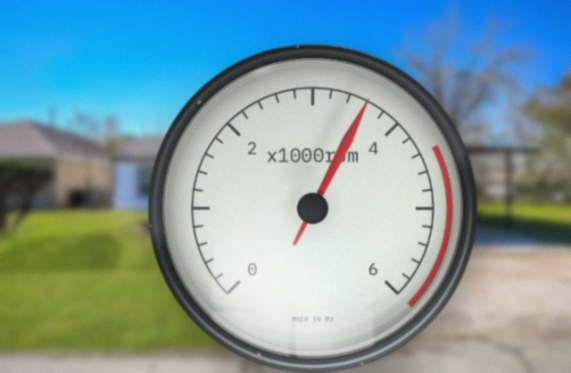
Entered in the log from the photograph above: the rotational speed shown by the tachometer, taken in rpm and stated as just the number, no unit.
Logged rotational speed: 3600
